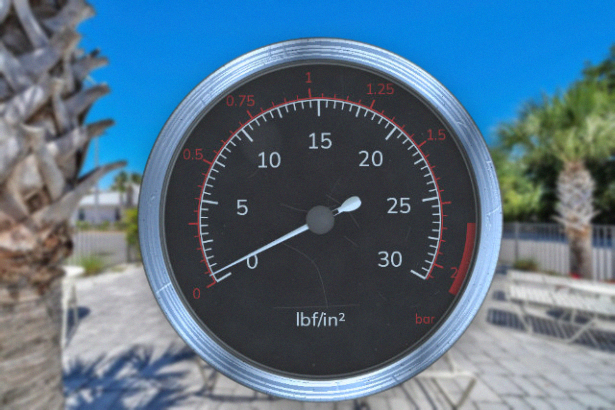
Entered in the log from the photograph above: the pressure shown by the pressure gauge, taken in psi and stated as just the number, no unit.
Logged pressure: 0.5
